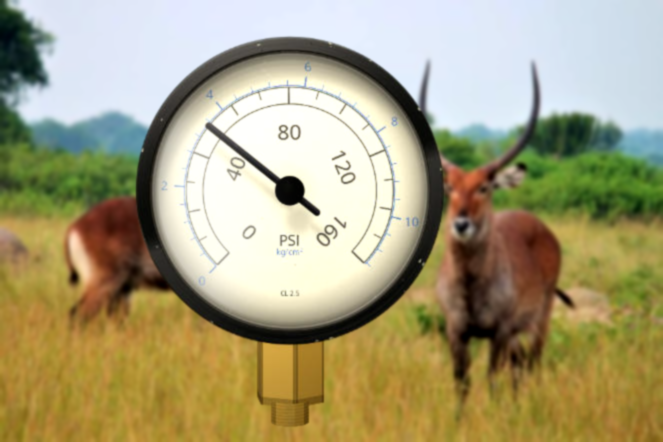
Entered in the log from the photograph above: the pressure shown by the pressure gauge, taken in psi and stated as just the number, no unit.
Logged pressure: 50
